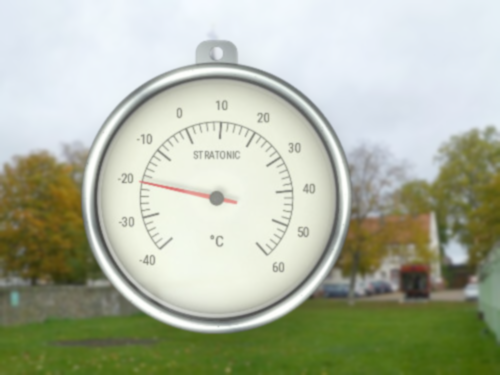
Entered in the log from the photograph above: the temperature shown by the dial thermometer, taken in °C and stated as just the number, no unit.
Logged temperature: -20
